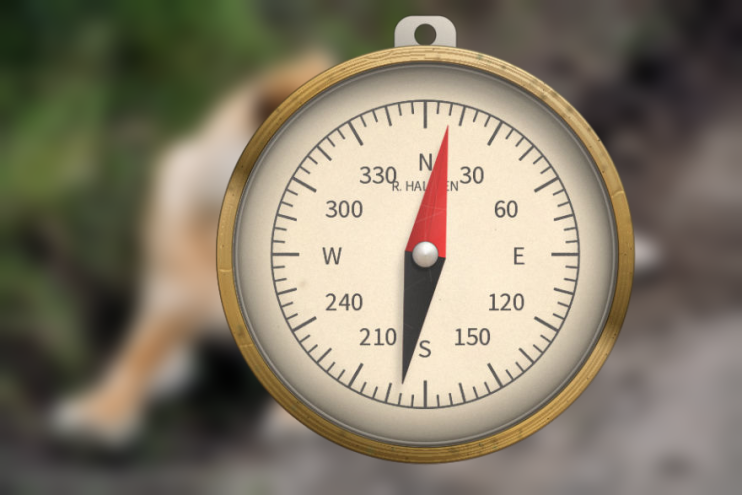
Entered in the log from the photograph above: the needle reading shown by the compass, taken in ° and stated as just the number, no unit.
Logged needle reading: 10
